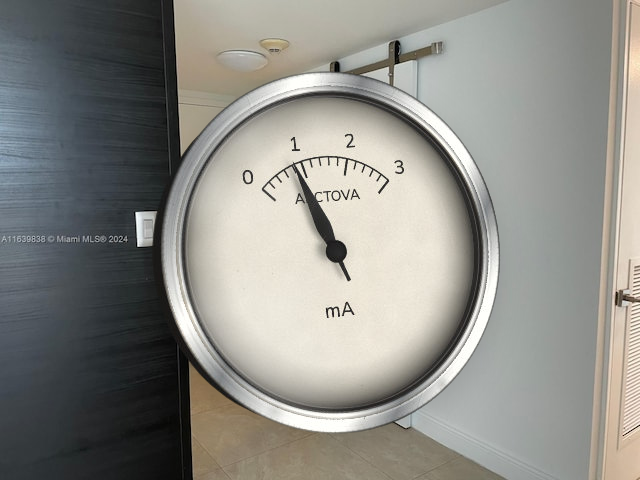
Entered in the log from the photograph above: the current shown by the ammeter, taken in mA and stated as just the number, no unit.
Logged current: 0.8
